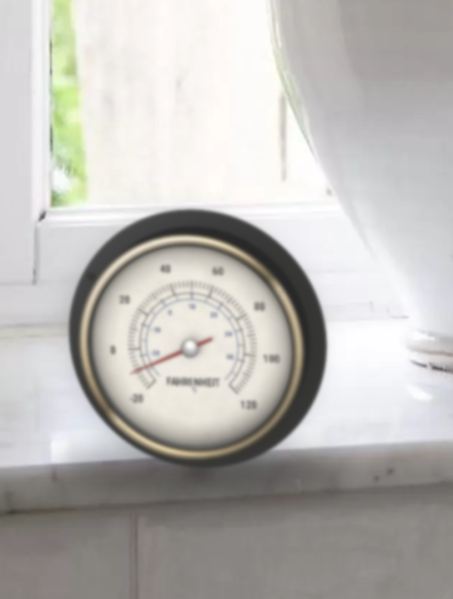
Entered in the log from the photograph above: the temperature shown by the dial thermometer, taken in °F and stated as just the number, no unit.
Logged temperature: -10
